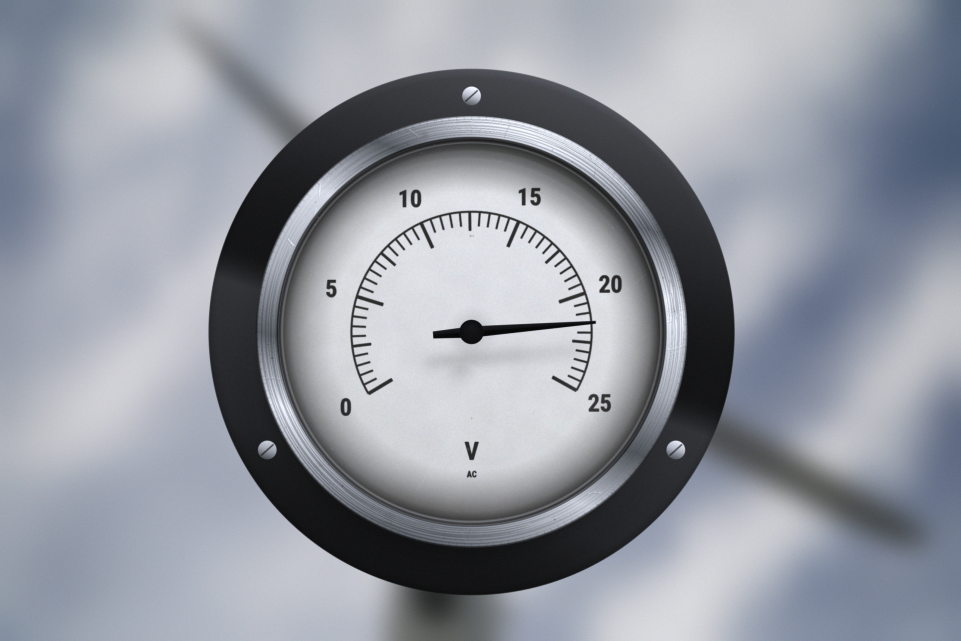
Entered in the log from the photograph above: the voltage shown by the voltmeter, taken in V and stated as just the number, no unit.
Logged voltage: 21.5
